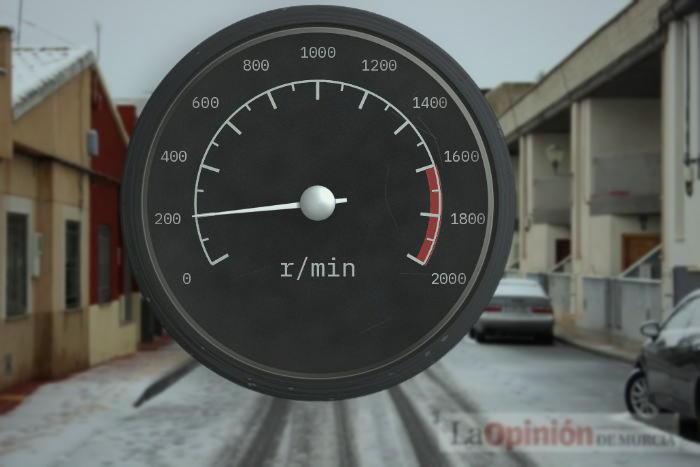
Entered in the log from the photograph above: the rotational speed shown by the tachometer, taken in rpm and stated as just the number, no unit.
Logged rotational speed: 200
